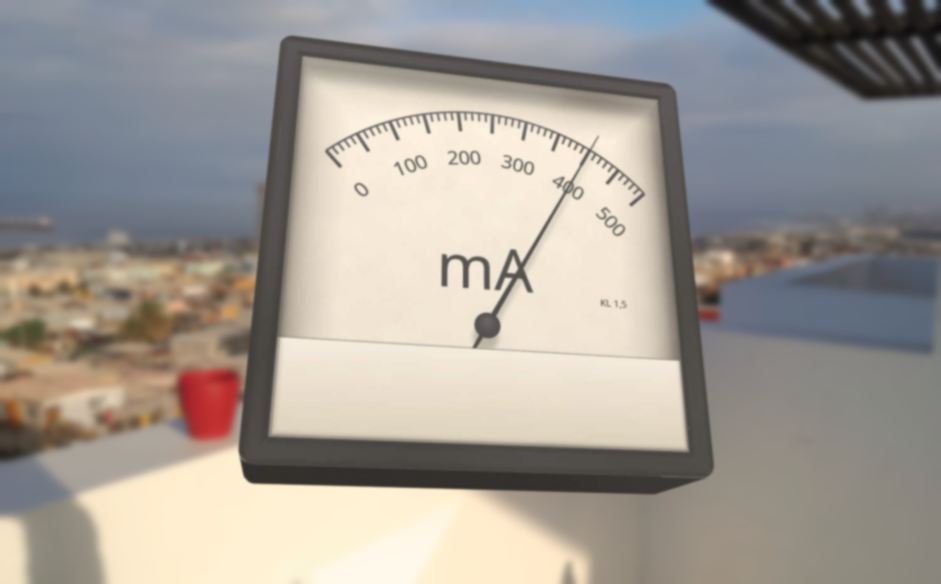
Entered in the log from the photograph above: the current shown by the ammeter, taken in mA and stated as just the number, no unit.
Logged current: 400
